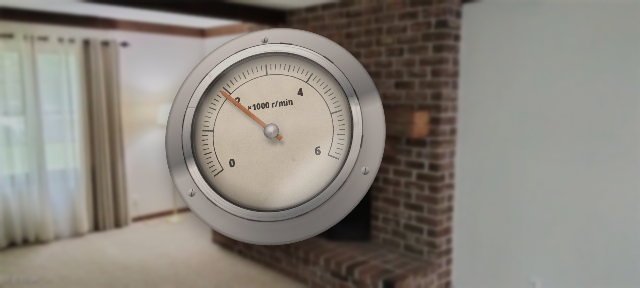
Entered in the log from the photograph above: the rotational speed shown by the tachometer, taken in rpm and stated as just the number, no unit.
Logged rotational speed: 1900
